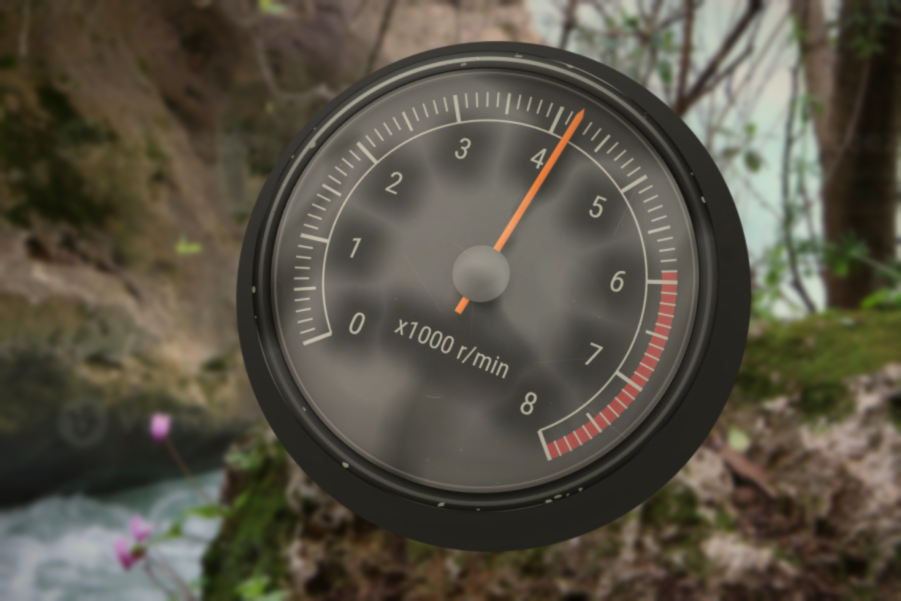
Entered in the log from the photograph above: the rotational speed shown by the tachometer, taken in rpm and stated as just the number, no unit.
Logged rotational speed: 4200
